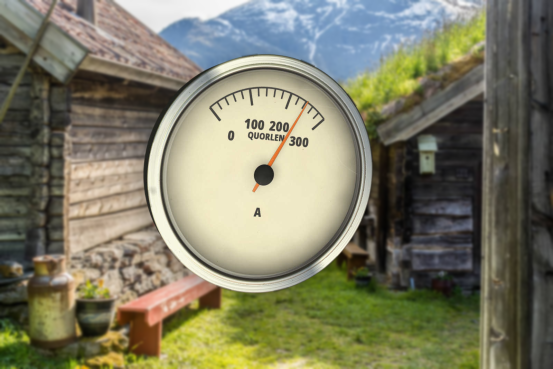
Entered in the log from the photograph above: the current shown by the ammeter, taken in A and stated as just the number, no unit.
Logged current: 240
